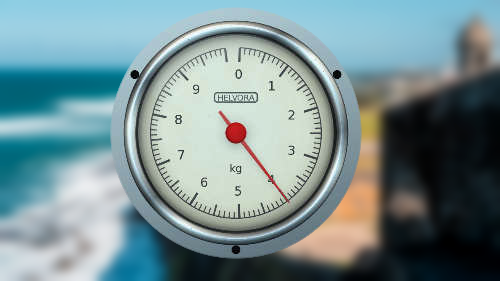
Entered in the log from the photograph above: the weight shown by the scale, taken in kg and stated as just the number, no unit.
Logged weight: 4
